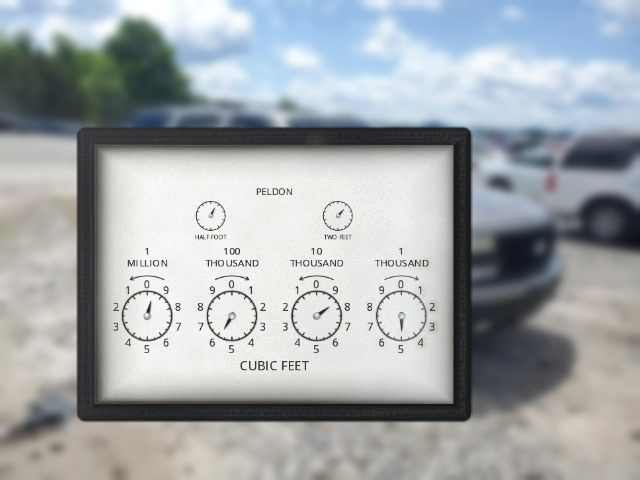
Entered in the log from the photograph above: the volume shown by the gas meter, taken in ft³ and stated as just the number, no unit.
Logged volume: 958500
